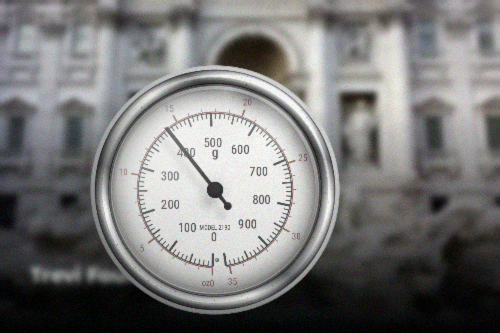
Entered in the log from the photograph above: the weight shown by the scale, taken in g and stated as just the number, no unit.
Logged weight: 400
